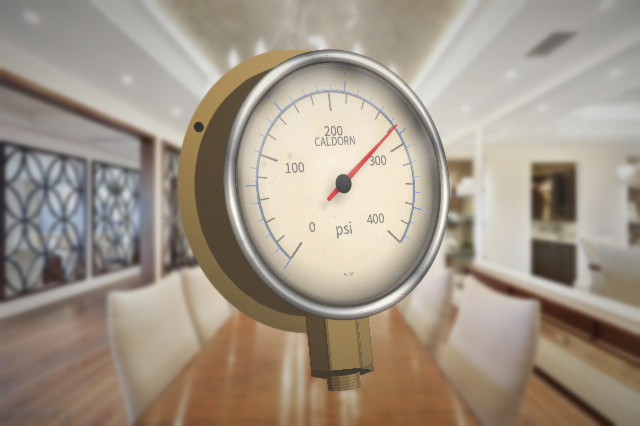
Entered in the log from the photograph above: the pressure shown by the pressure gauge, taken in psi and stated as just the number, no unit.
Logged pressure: 280
